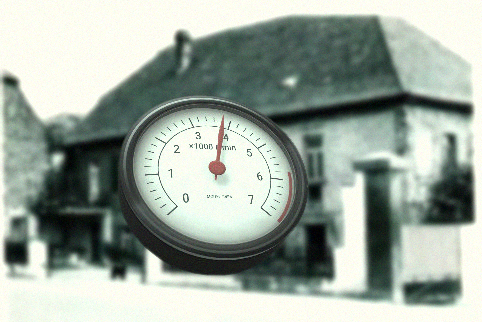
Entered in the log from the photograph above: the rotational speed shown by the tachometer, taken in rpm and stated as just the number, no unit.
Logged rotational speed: 3800
